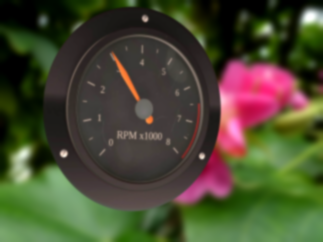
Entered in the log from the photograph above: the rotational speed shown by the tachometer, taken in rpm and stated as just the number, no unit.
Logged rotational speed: 3000
